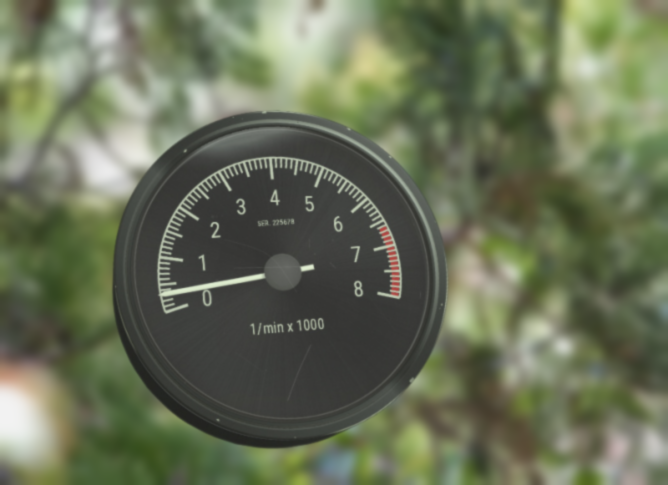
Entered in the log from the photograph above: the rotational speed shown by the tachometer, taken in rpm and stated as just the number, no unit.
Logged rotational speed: 300
